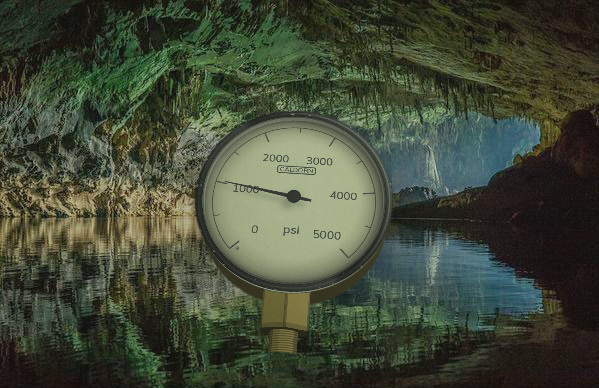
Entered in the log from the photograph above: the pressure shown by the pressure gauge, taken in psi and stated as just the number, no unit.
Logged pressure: 1000
